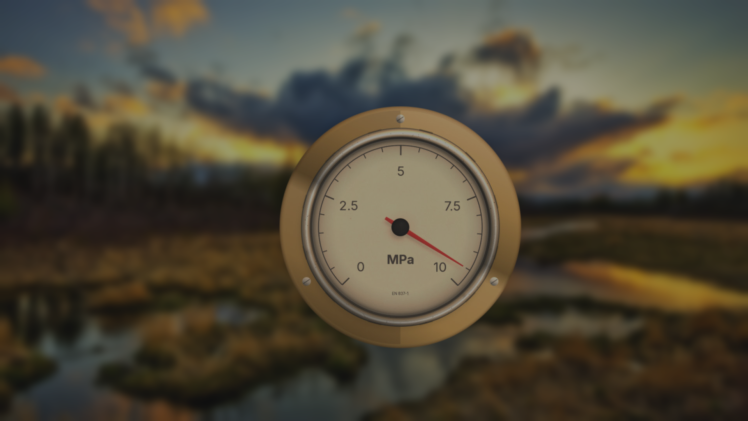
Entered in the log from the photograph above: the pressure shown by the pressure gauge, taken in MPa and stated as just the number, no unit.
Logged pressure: 9.5
